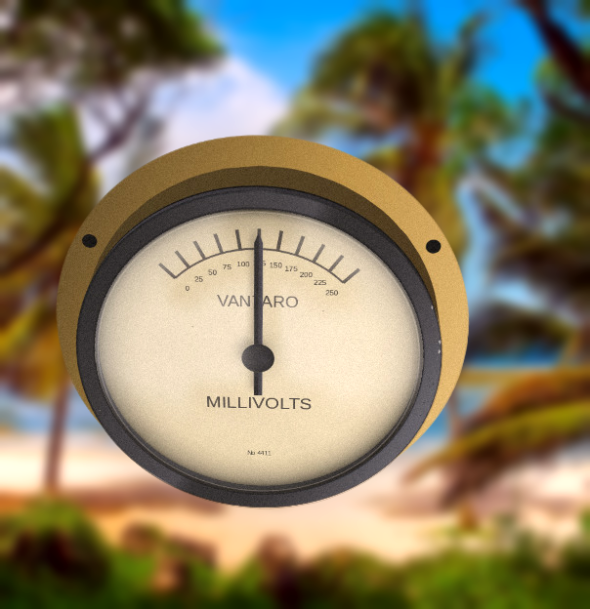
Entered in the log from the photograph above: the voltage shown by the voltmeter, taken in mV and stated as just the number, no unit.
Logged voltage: 125
